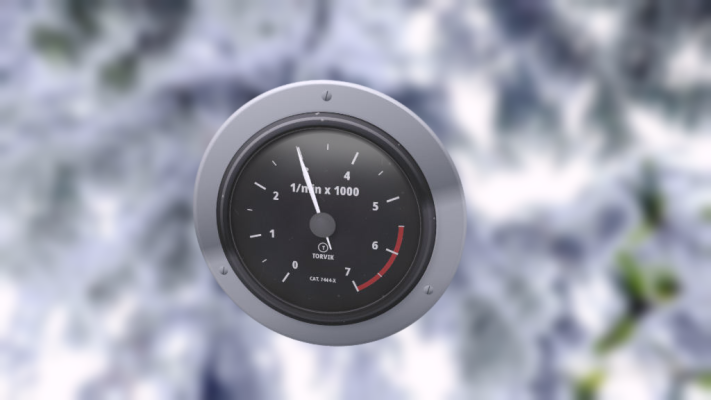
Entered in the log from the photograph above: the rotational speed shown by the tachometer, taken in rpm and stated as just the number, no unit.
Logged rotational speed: 3000
